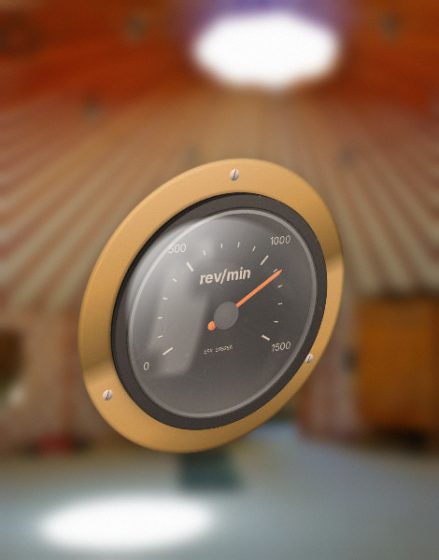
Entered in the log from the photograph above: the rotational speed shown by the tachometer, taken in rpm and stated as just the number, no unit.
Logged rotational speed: 1100
